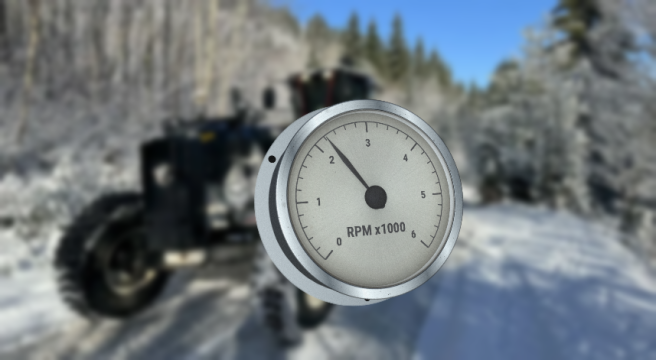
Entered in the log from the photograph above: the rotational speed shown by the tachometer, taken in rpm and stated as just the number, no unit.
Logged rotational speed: 2200
